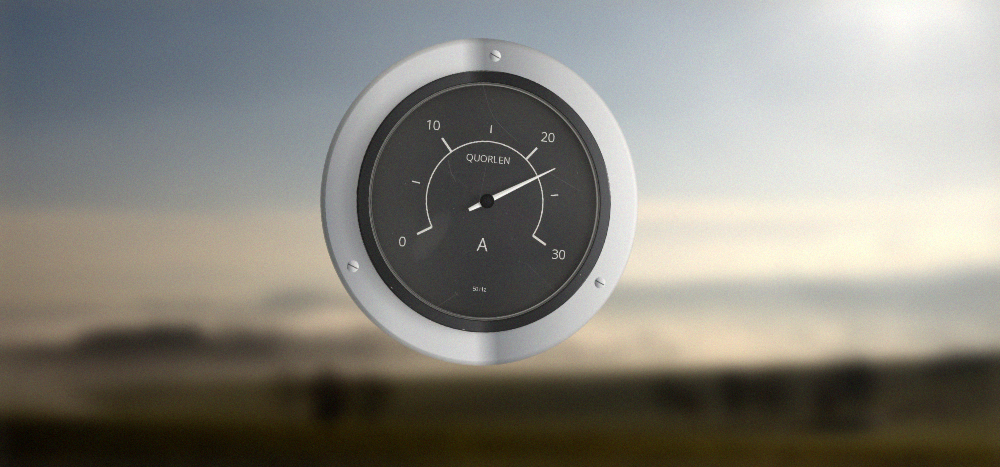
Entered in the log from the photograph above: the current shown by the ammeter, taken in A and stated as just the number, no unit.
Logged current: 22.5
